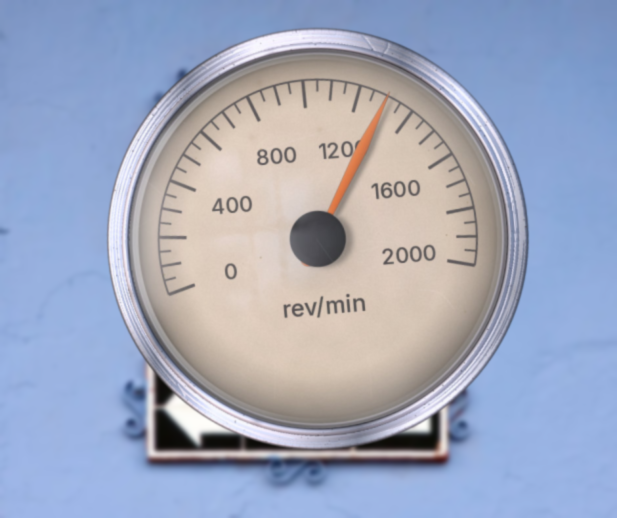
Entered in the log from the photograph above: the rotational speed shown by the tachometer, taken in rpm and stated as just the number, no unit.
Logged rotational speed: 1300
